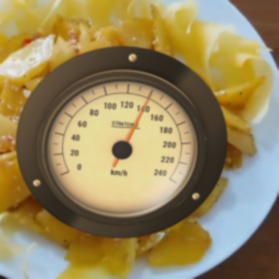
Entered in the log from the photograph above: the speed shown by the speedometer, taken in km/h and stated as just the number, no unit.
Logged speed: 140
